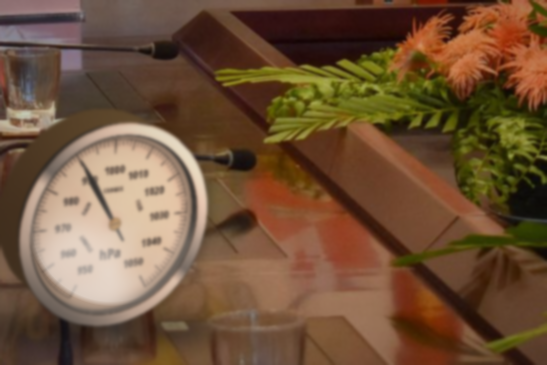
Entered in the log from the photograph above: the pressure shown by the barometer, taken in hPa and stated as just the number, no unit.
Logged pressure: 990
